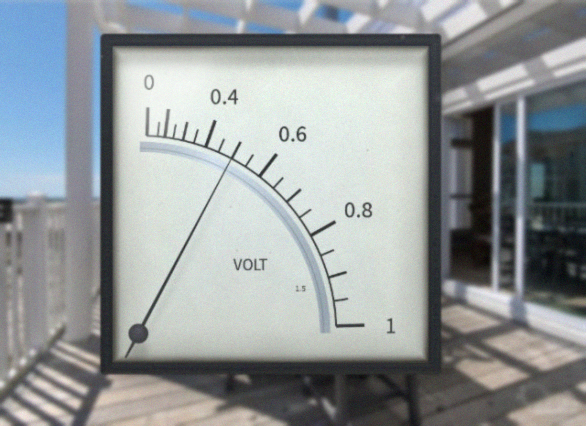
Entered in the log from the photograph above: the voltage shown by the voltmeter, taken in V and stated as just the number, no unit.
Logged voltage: 0.5
